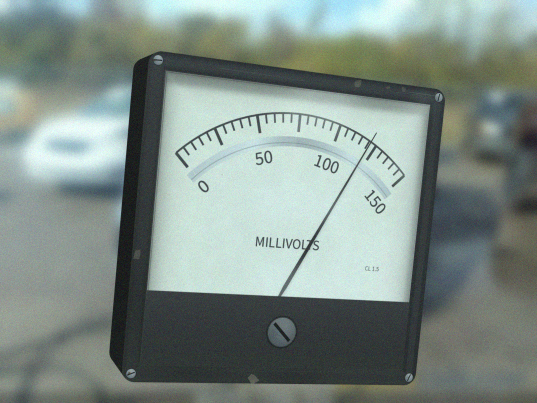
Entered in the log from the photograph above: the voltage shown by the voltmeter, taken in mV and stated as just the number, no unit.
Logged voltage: 120
